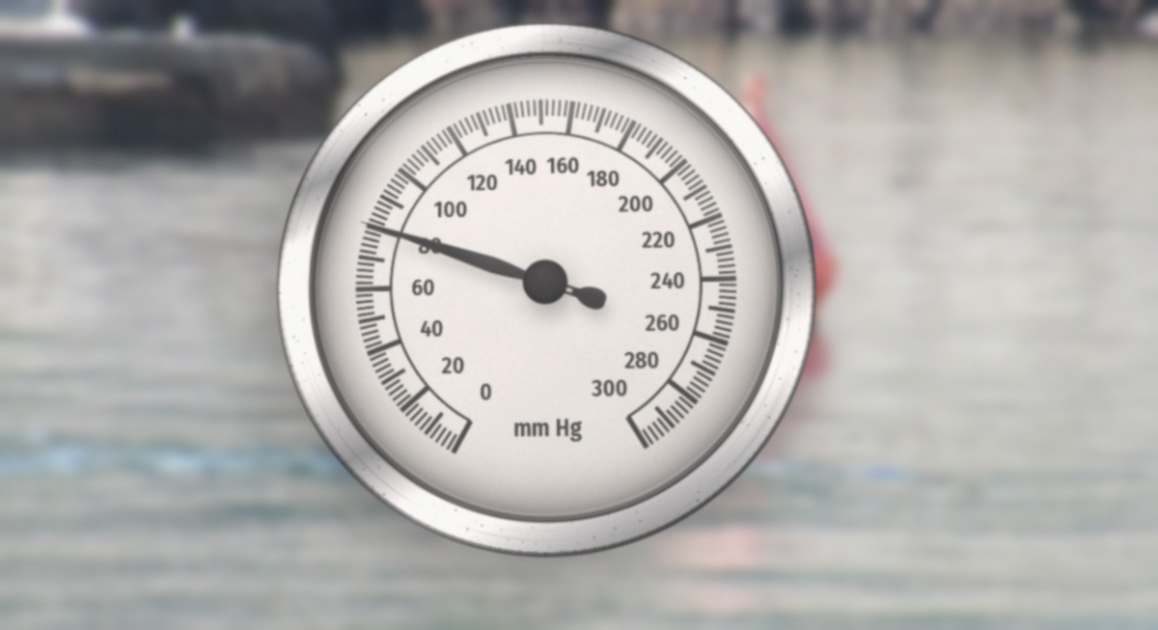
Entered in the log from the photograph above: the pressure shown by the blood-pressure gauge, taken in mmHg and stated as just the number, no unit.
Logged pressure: 80
